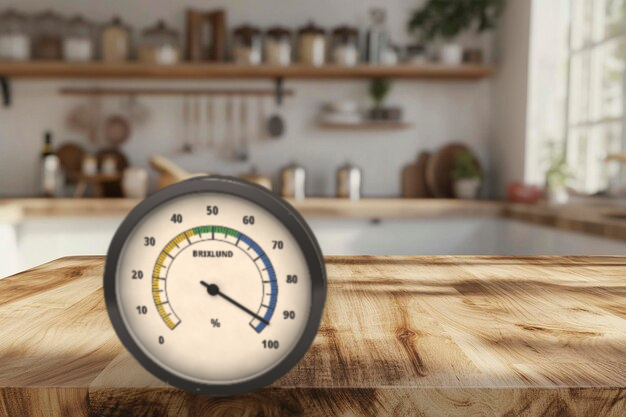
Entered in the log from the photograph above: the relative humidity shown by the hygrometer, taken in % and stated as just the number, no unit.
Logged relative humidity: 95
